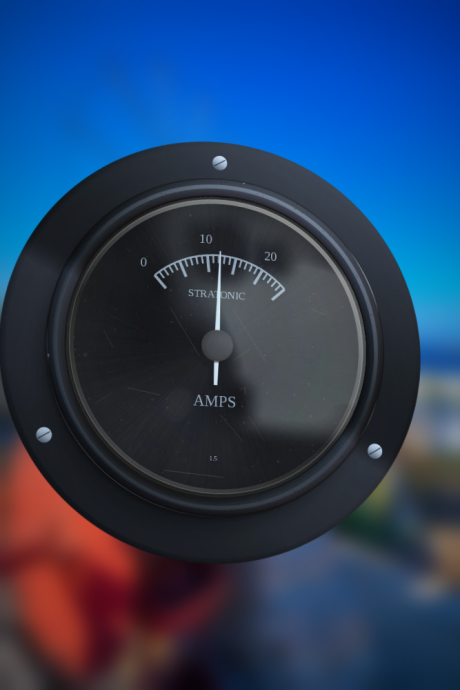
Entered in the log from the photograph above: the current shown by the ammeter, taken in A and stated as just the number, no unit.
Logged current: 12
